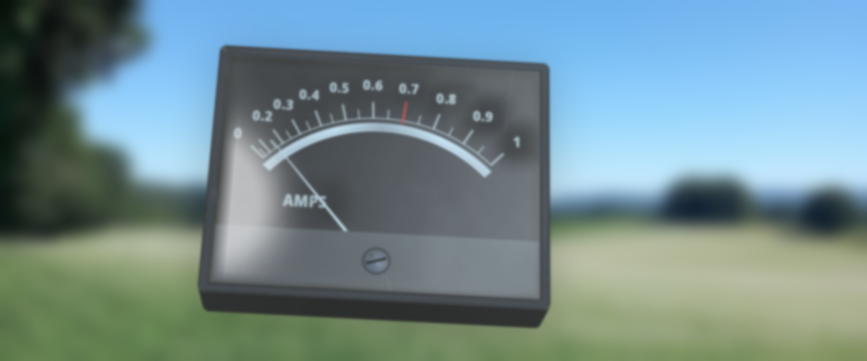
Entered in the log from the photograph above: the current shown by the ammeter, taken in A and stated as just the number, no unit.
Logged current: 0.15
